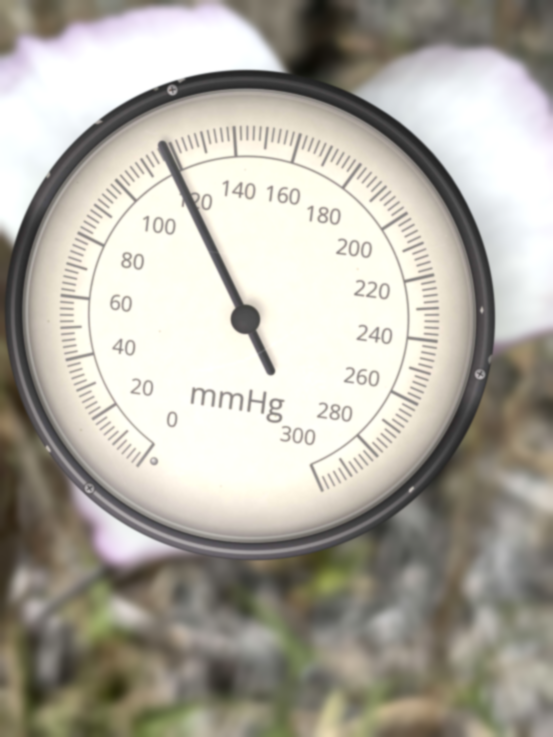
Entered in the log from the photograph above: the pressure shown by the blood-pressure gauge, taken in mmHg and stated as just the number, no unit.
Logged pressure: 118
